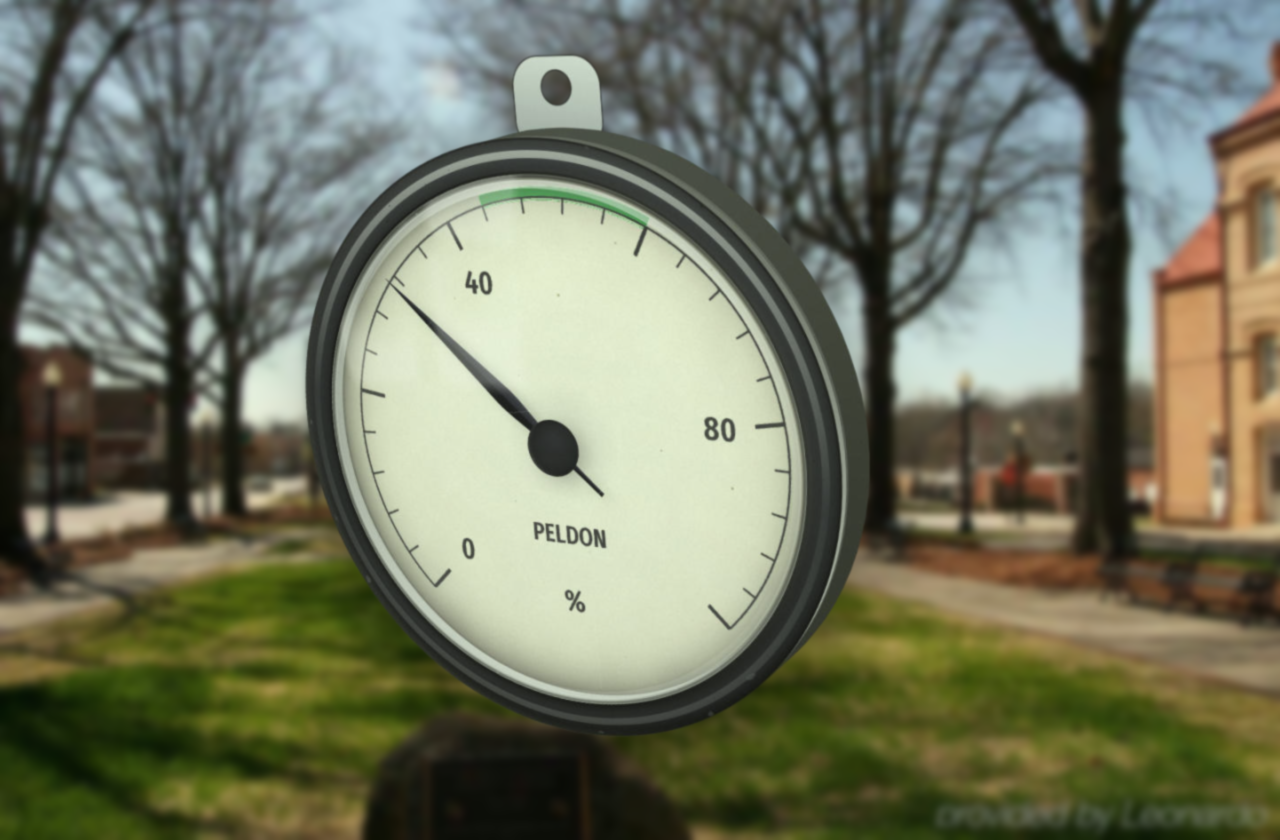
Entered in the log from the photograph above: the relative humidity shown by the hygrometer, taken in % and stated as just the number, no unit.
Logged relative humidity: 32
